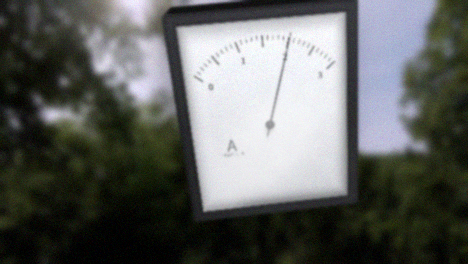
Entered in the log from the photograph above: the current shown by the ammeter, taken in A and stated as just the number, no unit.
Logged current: 2
